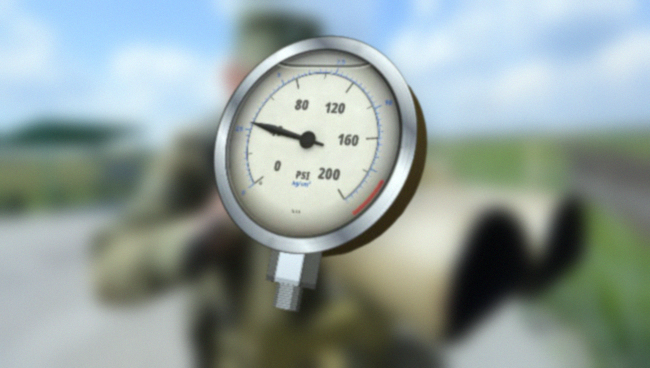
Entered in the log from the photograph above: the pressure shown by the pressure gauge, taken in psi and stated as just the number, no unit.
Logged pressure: 40
